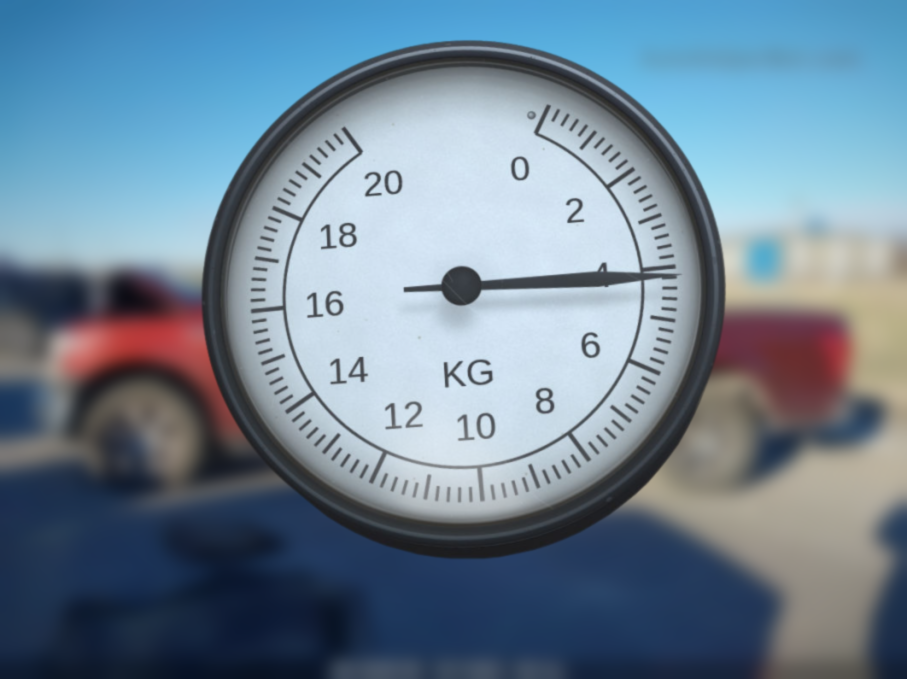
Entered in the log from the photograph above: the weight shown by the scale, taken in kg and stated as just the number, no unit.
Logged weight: 4.2
